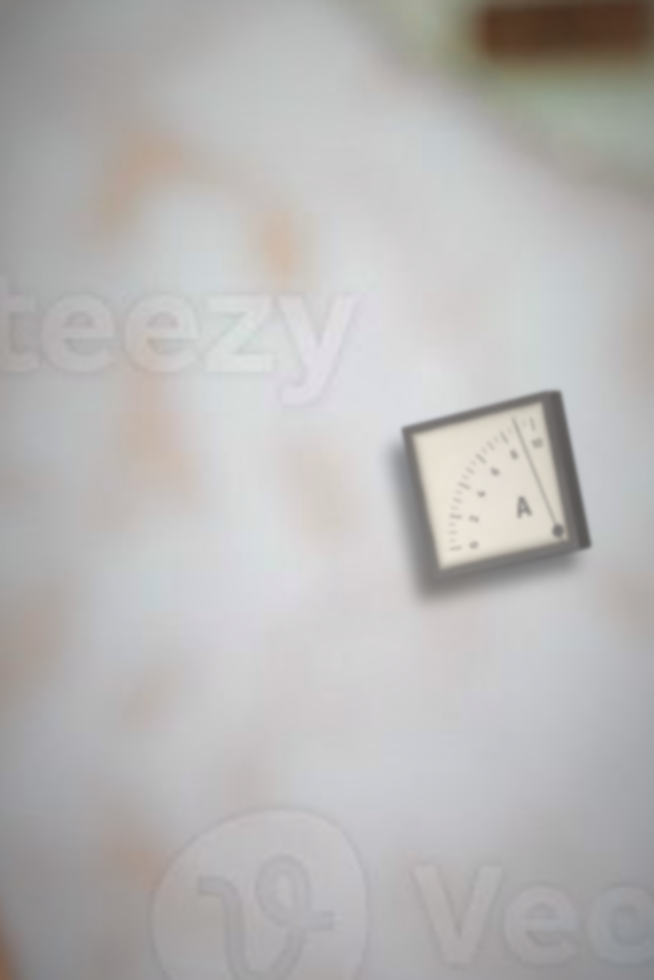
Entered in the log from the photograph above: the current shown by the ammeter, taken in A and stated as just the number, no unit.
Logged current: 9
